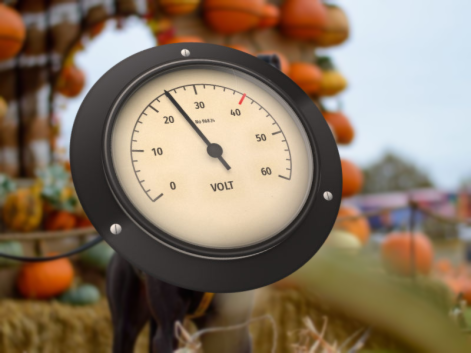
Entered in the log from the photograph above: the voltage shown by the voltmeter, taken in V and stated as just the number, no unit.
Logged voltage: 24
